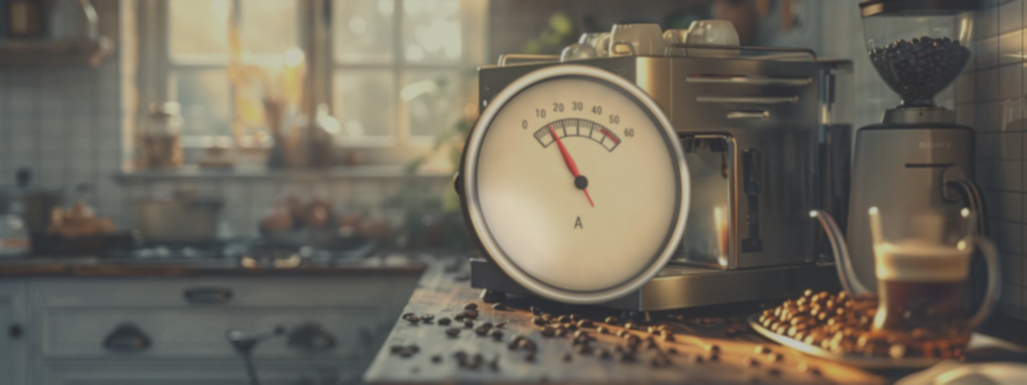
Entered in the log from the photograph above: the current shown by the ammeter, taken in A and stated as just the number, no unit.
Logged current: 10
